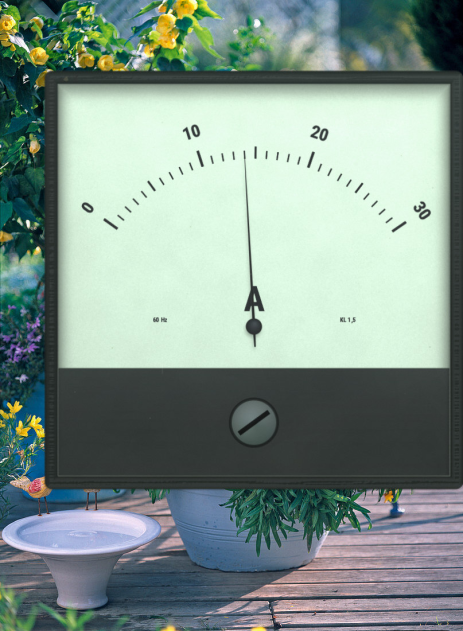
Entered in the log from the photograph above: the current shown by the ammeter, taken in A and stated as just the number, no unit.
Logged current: 14
